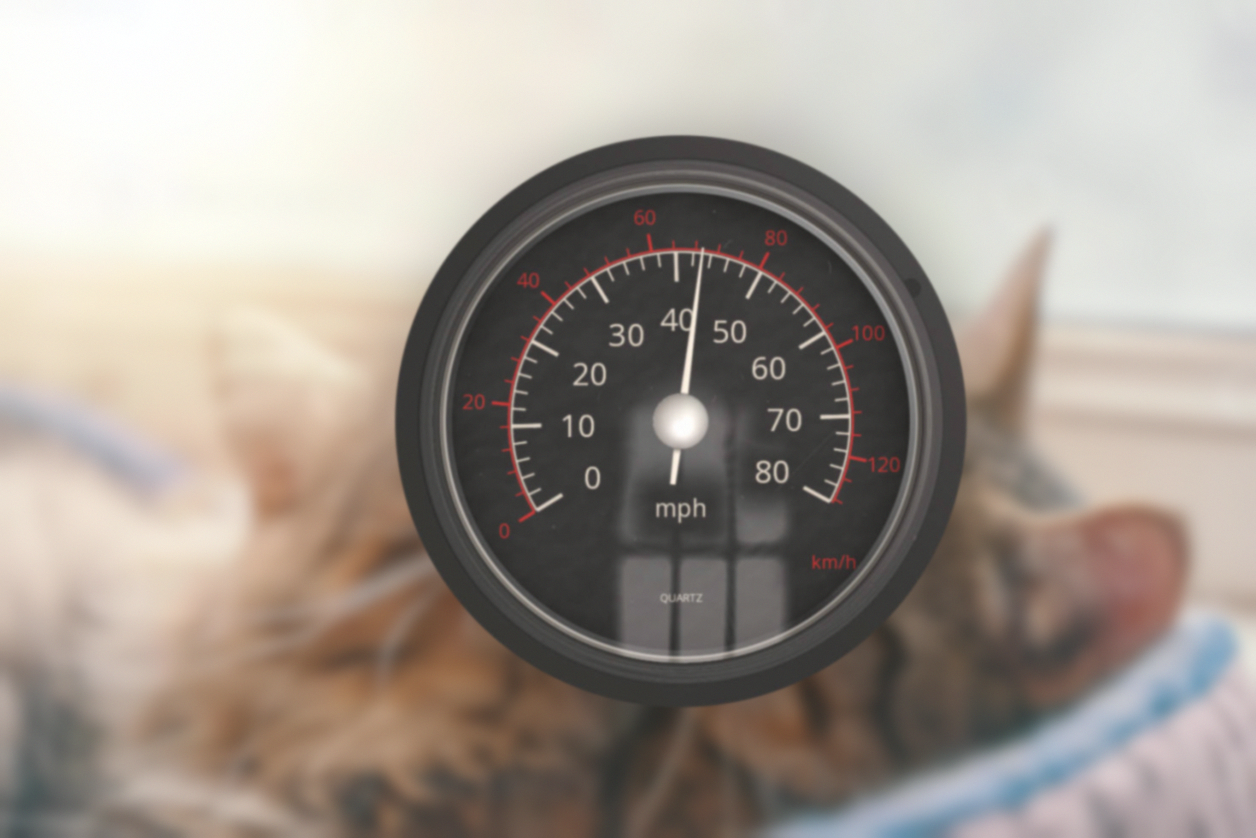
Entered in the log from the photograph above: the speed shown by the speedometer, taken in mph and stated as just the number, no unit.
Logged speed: 43
